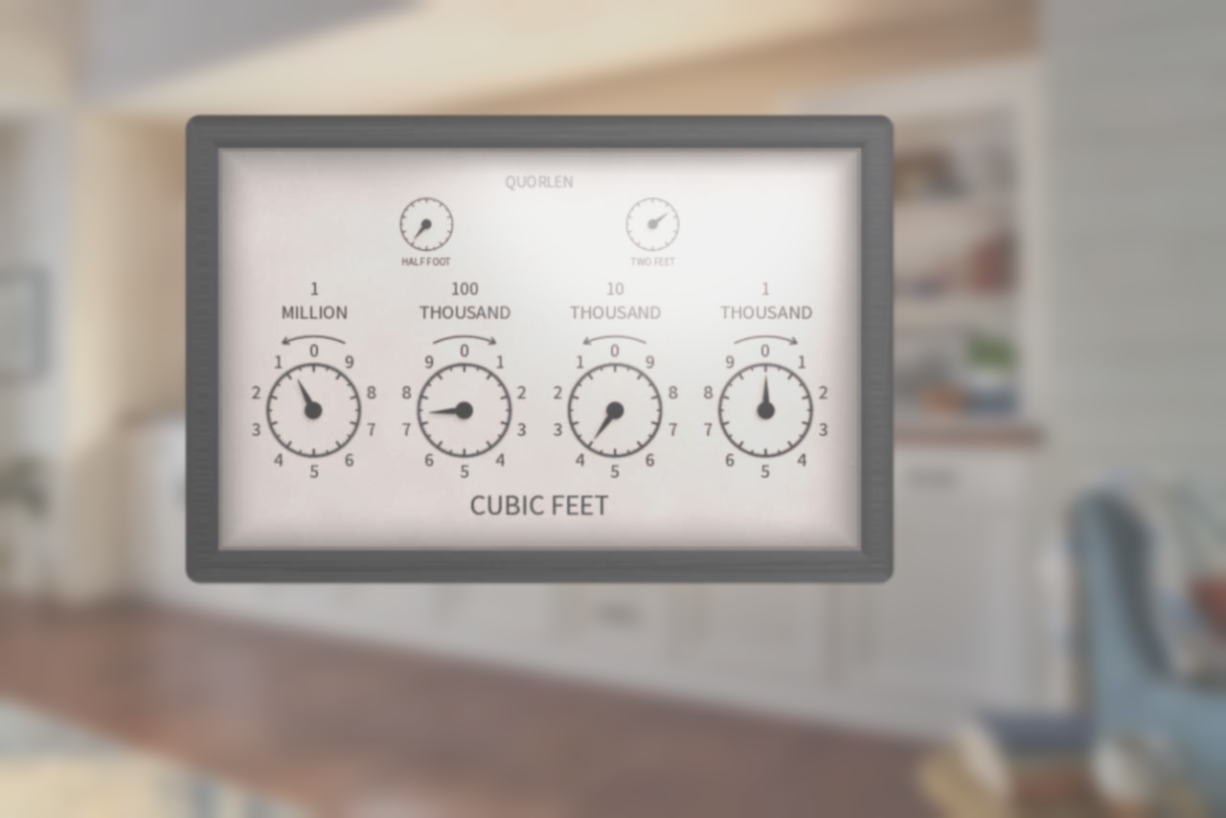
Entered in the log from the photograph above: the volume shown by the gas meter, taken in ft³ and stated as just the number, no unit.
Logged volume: 74000
